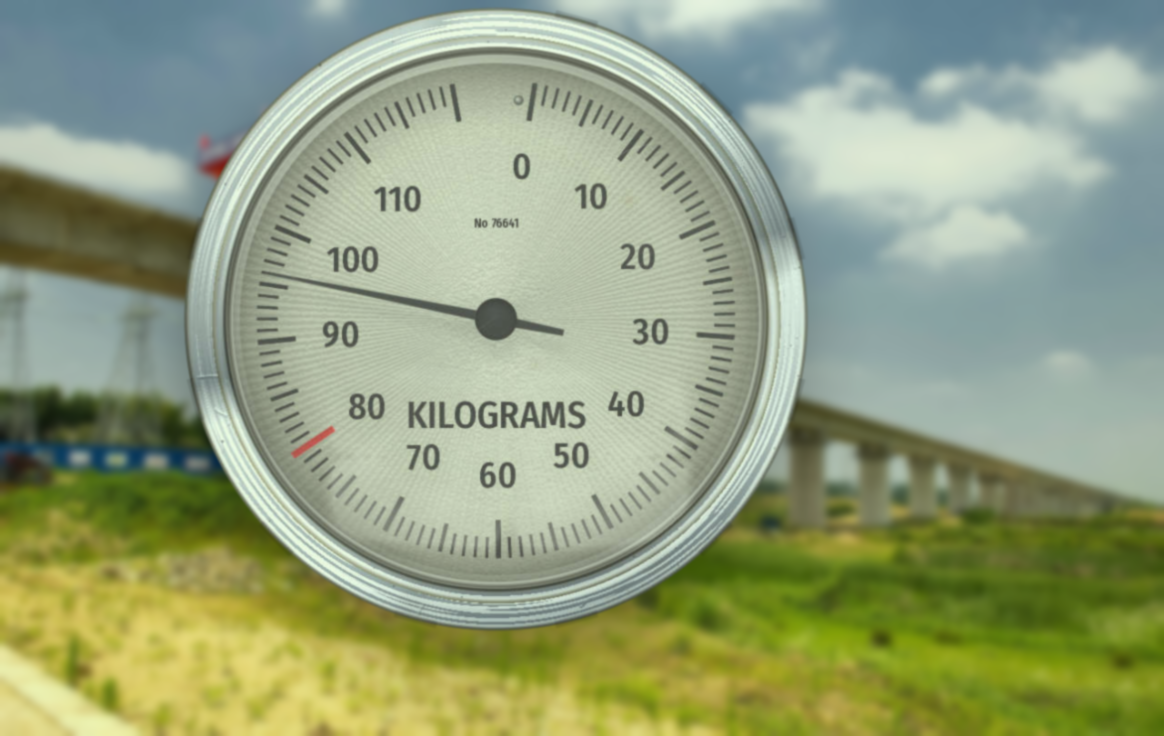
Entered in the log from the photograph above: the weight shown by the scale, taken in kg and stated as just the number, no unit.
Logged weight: 96
